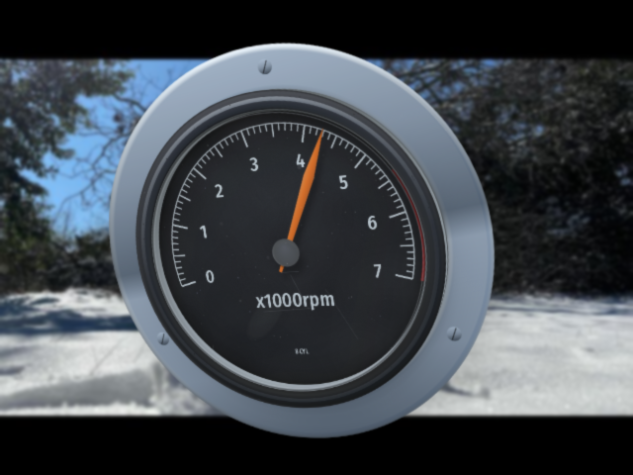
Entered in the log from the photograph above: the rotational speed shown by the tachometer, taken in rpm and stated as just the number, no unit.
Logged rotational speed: 4300
